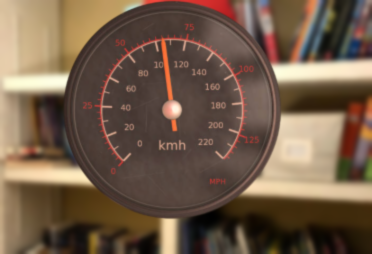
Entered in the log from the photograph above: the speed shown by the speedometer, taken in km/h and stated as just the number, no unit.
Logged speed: 105
